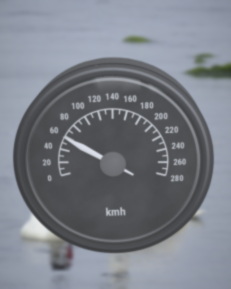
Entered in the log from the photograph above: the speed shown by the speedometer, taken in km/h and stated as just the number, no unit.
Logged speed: 60
